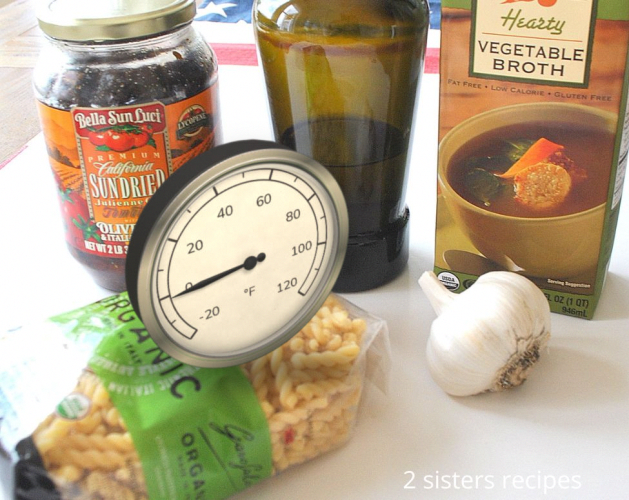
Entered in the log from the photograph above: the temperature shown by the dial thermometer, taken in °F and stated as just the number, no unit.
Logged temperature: 0
